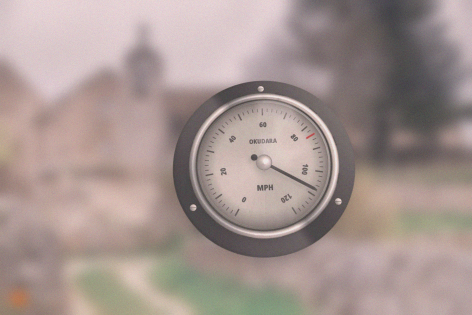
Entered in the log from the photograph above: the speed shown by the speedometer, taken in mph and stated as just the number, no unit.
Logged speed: 108
